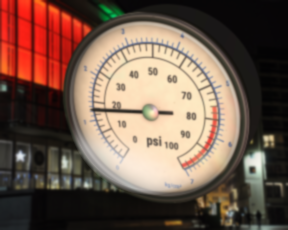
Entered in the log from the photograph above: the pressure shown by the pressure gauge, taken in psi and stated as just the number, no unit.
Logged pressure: 18
